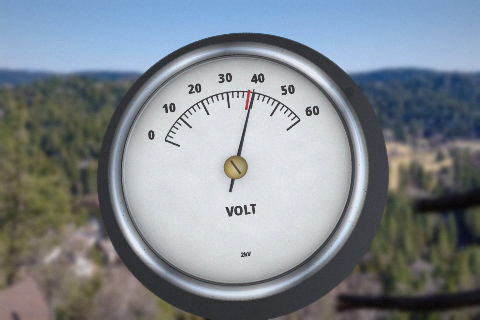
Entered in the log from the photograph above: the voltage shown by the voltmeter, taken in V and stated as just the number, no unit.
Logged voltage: 40
